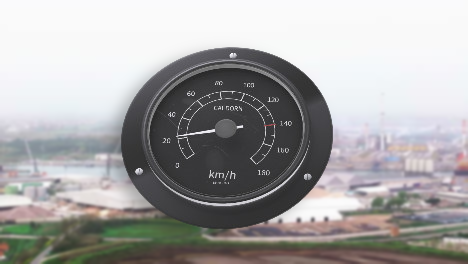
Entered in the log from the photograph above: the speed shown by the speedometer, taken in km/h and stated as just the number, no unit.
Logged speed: 20
